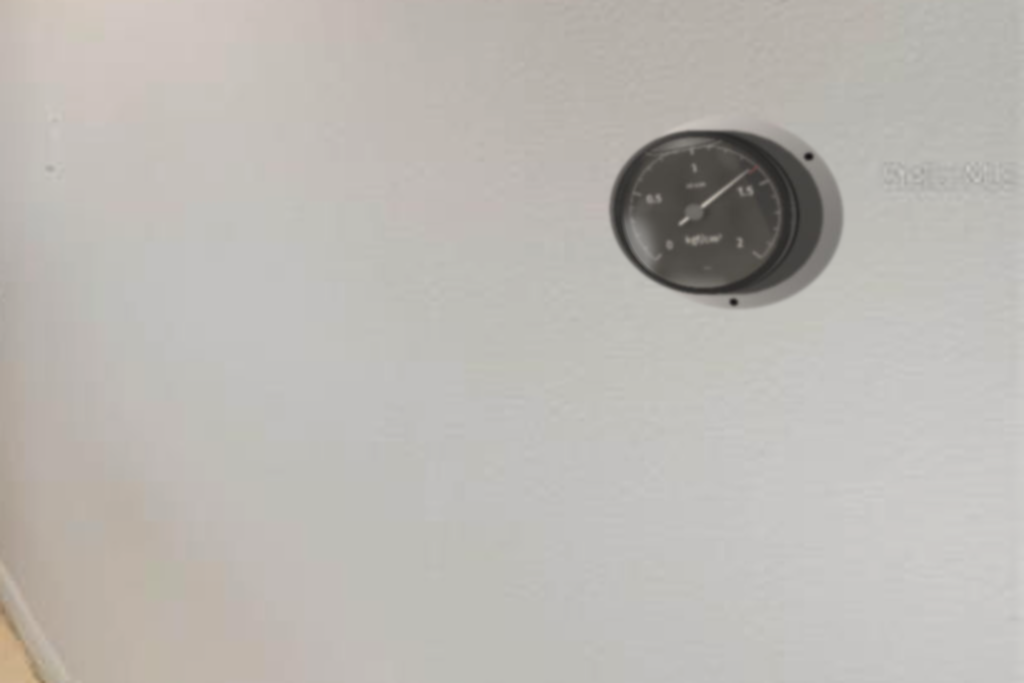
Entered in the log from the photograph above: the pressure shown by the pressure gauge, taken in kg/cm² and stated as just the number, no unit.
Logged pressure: 1.4
